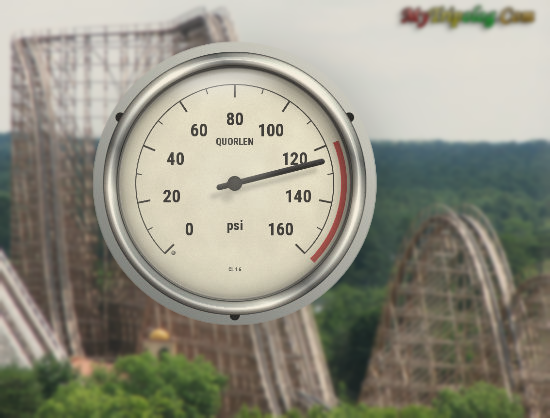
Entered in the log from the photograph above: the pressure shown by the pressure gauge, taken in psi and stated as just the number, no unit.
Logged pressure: 125
